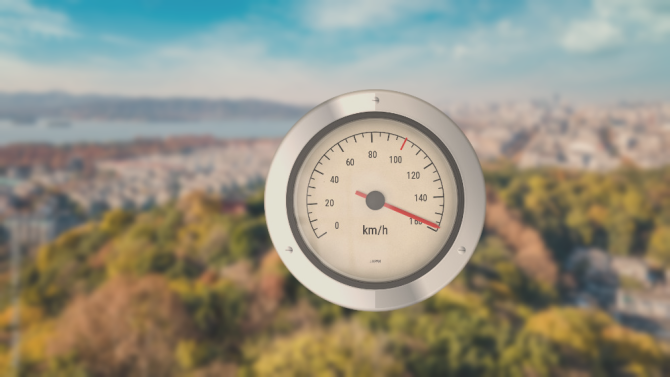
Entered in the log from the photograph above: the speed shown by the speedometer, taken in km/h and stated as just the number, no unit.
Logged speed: 157.5
